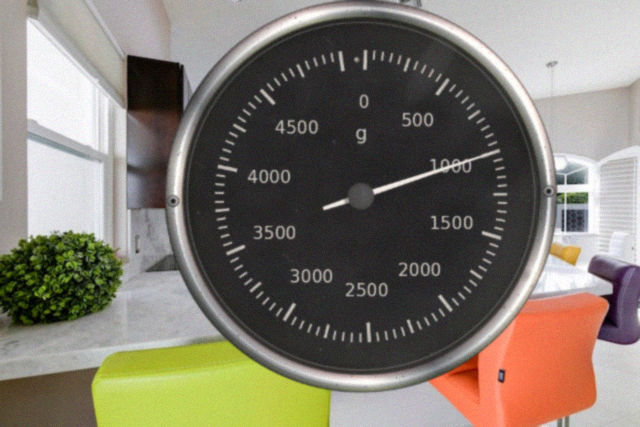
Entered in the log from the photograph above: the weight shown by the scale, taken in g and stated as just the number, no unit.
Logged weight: 1000
